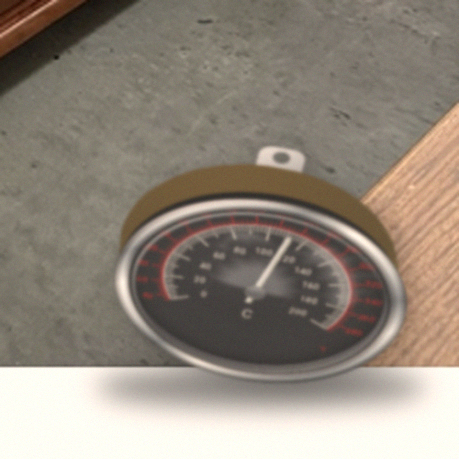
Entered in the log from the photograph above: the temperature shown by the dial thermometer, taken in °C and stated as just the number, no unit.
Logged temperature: 110
